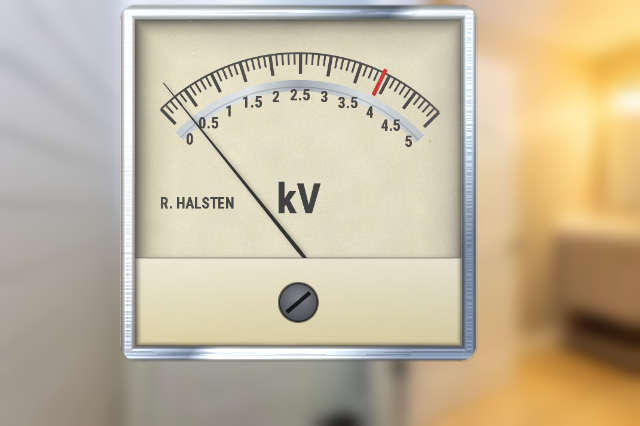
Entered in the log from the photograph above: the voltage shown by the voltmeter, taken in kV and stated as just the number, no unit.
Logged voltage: 0.3
